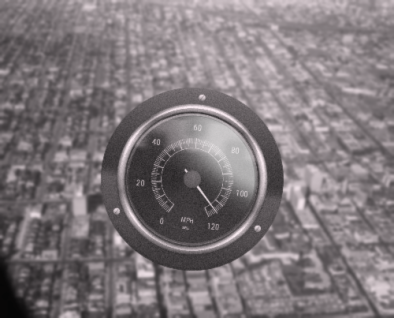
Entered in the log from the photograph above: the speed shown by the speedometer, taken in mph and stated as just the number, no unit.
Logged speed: 115
